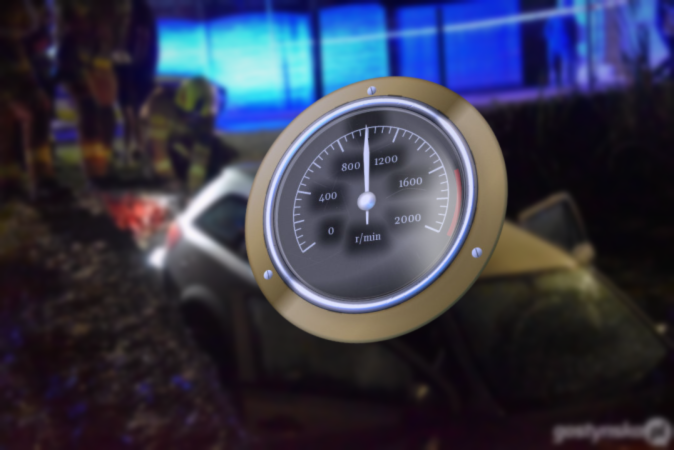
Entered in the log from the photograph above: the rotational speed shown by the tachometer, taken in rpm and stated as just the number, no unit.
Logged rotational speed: 1000
